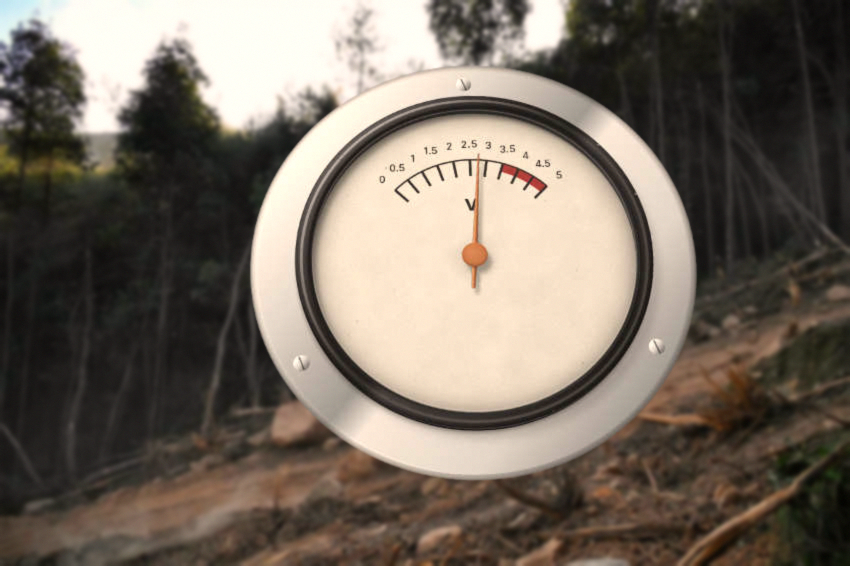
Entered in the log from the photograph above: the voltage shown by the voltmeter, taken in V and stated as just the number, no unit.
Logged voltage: 2.75
